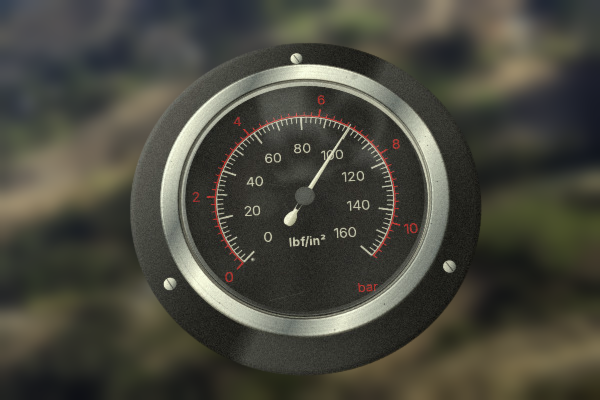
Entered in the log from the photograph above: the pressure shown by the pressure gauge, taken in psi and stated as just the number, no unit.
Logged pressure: 100
